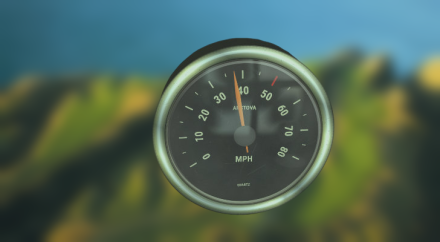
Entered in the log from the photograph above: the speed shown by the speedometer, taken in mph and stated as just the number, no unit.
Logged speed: 37.5
